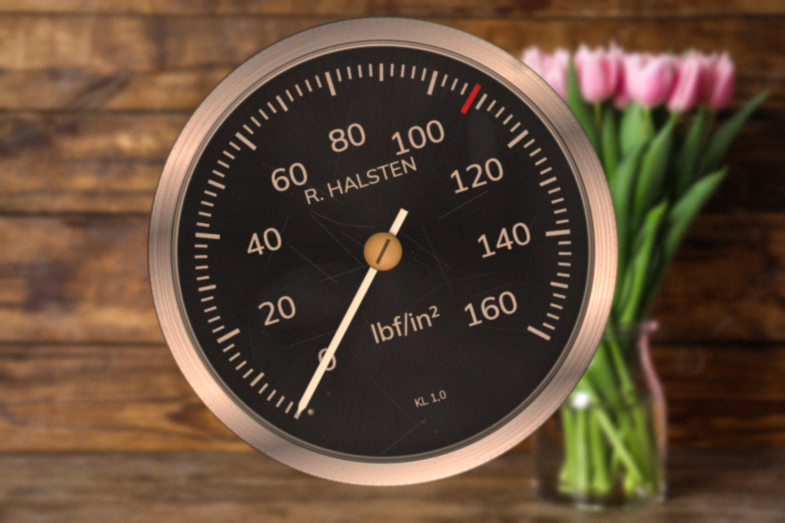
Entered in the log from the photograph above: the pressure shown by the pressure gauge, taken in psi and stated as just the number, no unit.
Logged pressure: 0
